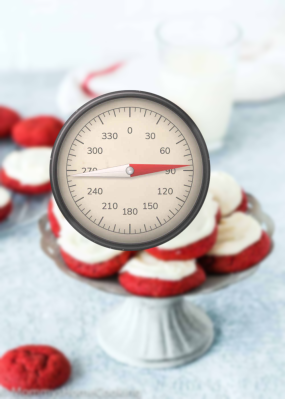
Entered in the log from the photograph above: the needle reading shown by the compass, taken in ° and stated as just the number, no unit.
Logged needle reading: 85
